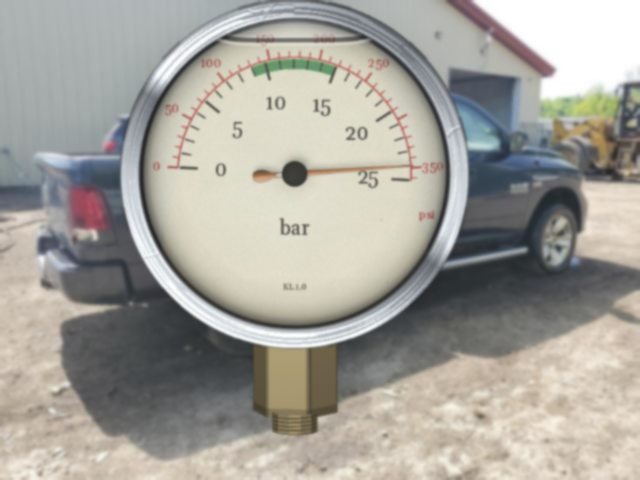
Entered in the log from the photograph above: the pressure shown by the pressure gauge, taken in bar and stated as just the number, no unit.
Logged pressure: 24
